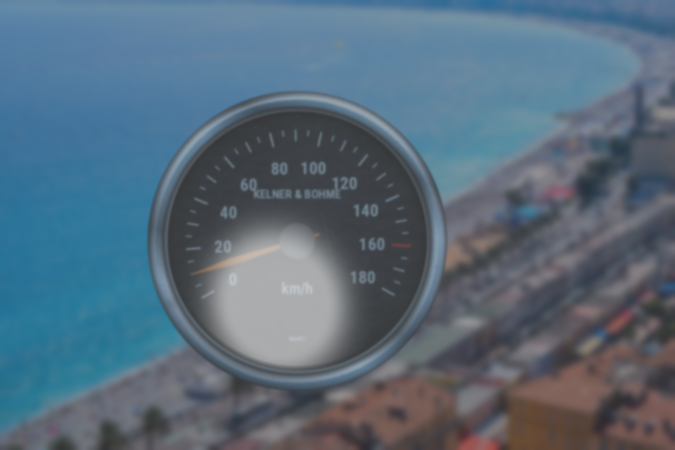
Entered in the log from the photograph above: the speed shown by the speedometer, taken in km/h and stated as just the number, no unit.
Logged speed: 10
